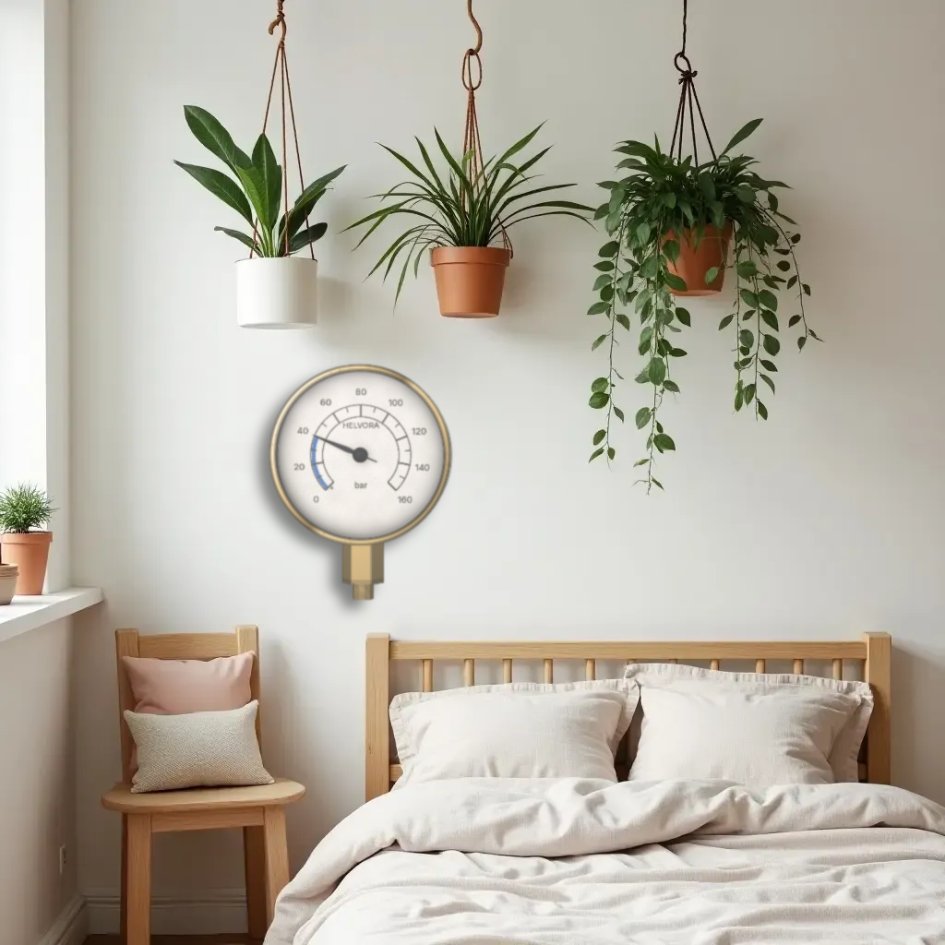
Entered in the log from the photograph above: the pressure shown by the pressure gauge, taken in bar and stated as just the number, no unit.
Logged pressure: 40
